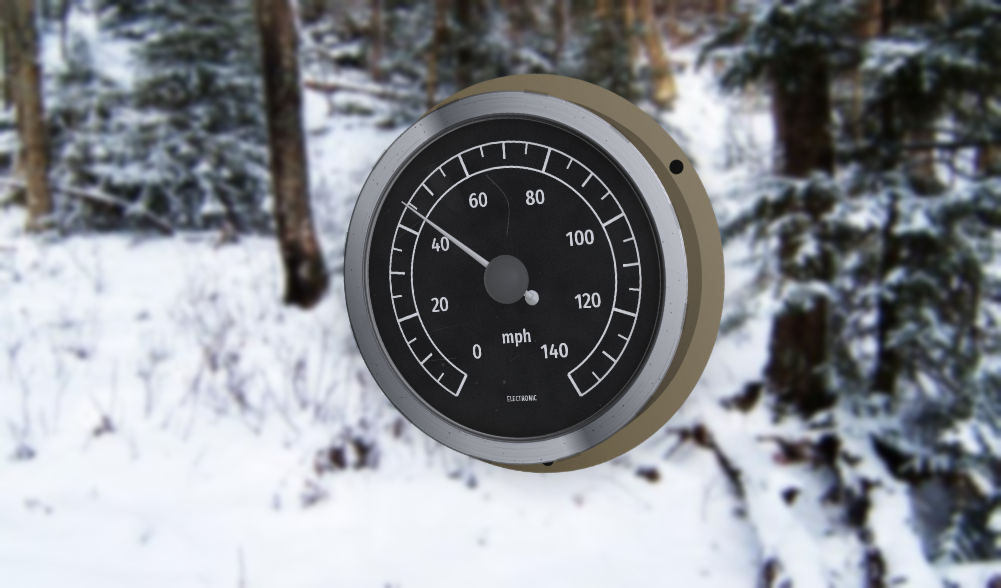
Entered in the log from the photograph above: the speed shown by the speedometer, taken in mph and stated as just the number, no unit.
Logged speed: 45
